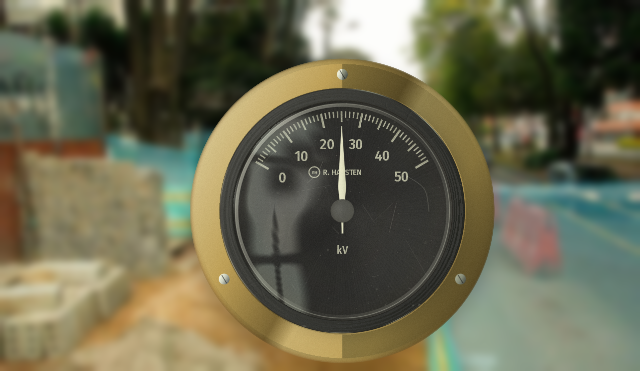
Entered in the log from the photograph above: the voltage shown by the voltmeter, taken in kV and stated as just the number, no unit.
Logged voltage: 25
